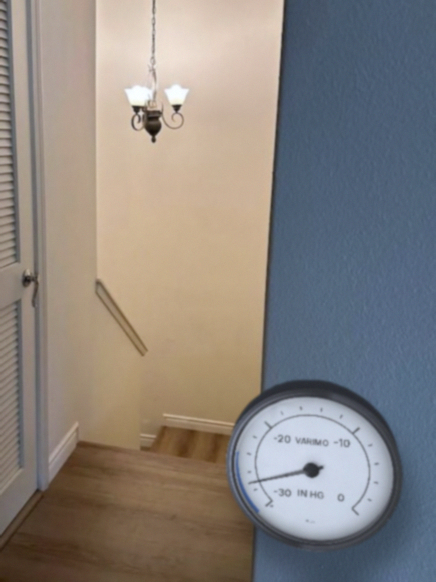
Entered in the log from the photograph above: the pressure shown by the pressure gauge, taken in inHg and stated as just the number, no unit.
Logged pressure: -27
